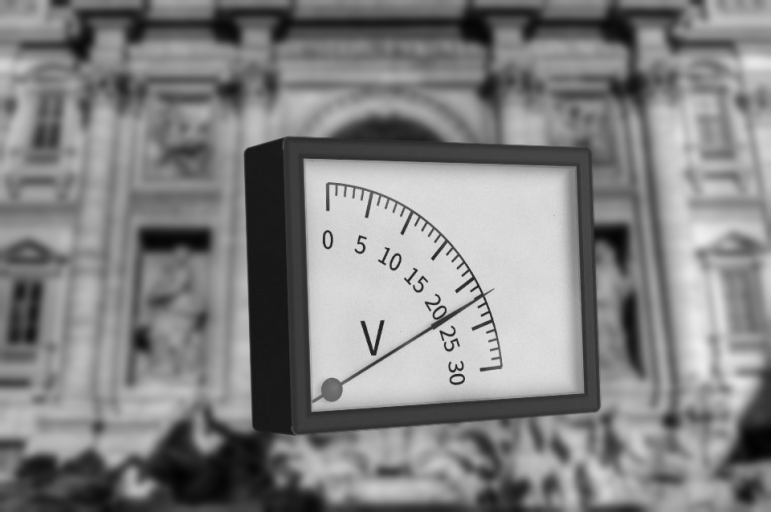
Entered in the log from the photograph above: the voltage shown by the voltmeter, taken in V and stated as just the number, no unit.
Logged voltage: 22
